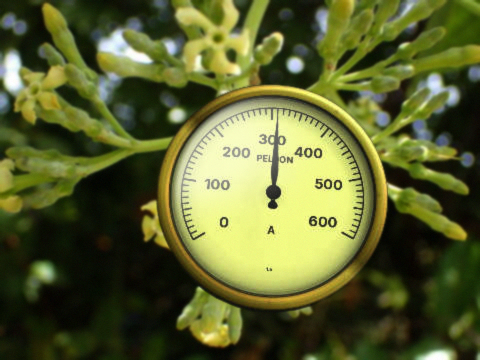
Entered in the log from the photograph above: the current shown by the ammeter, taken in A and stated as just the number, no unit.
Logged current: 310
